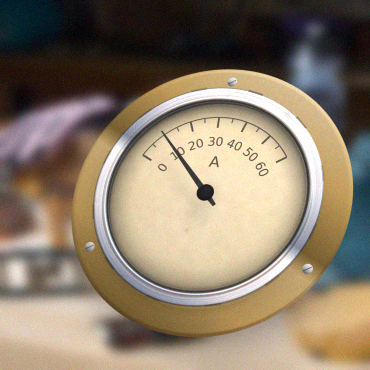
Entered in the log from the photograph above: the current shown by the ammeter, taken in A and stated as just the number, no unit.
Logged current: 10
